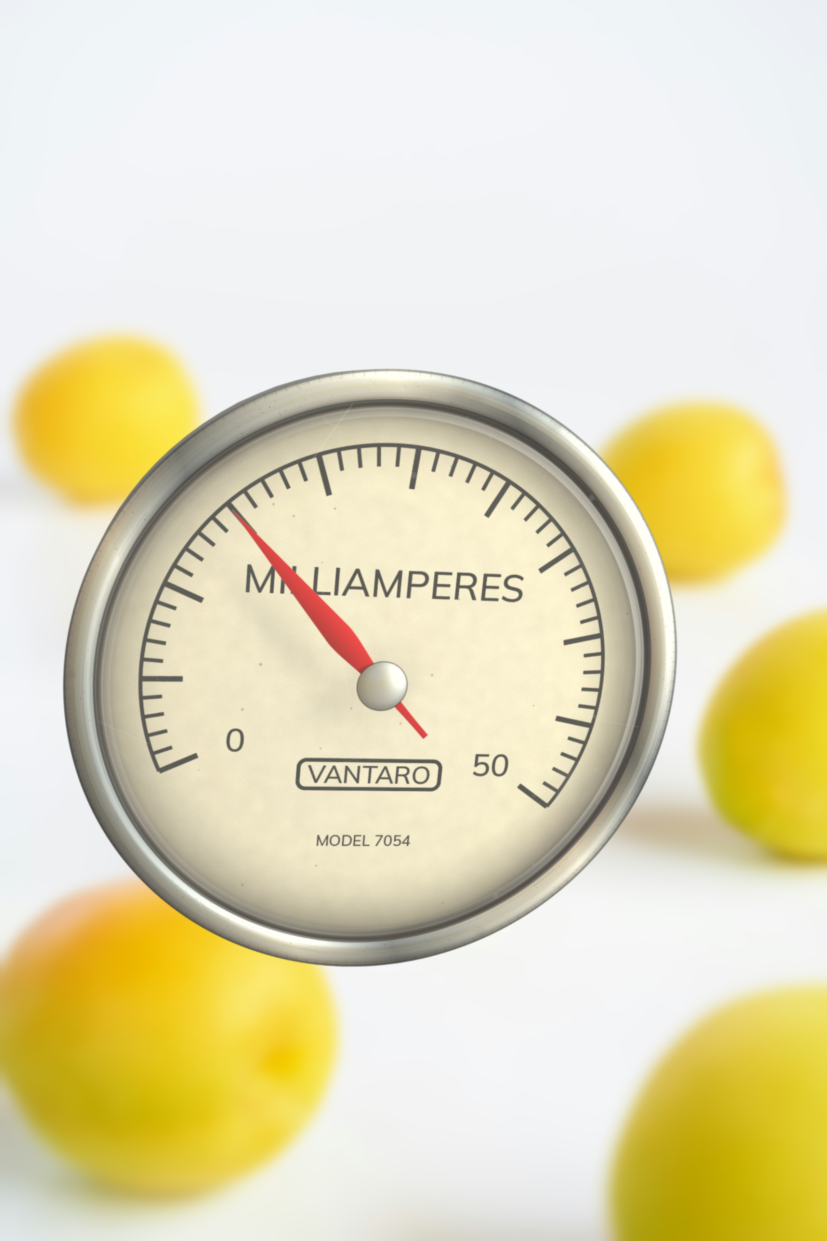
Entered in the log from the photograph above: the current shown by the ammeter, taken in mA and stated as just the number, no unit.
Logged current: 15
